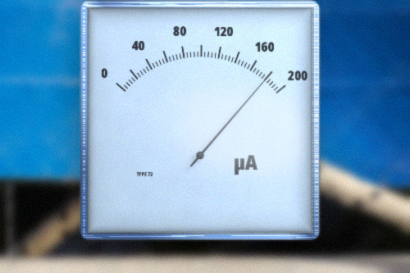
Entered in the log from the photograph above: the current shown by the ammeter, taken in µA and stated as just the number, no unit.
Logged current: 180
